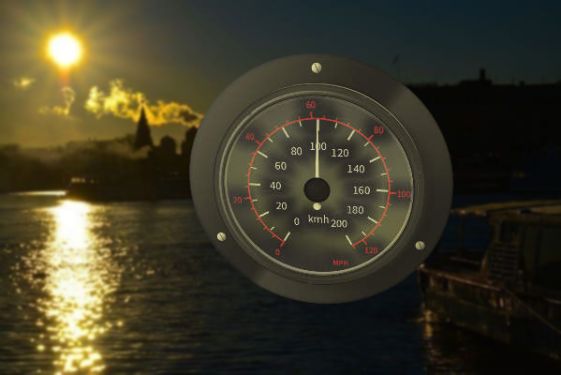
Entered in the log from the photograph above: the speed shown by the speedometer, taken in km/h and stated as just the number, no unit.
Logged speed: 100
